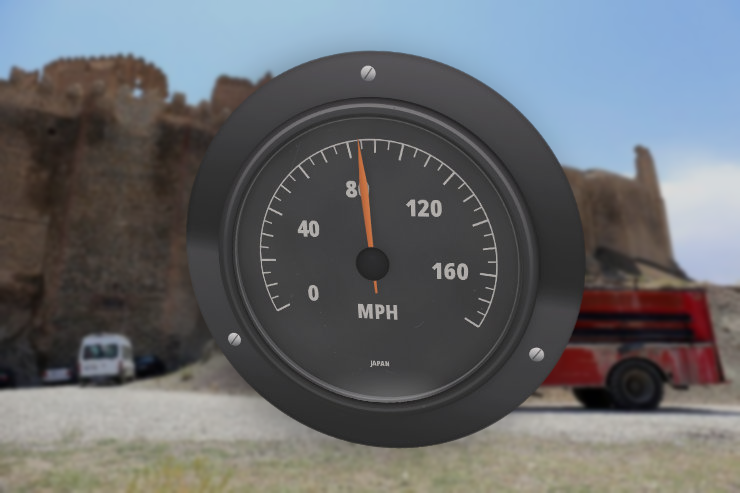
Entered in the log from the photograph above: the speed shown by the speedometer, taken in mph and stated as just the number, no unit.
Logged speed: 85
